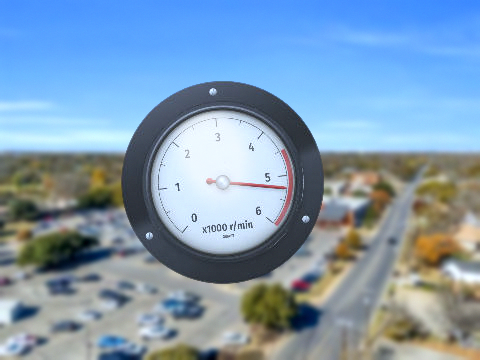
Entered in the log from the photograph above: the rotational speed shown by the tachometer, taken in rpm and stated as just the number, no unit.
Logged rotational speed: 5250
